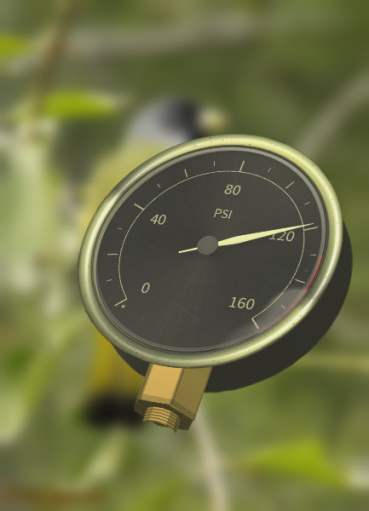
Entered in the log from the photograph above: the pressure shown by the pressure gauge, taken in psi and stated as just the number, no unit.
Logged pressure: 120
